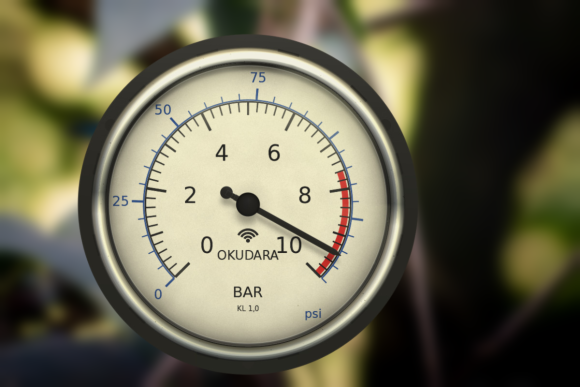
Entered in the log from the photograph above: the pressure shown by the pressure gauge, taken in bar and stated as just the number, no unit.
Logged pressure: 9.4
